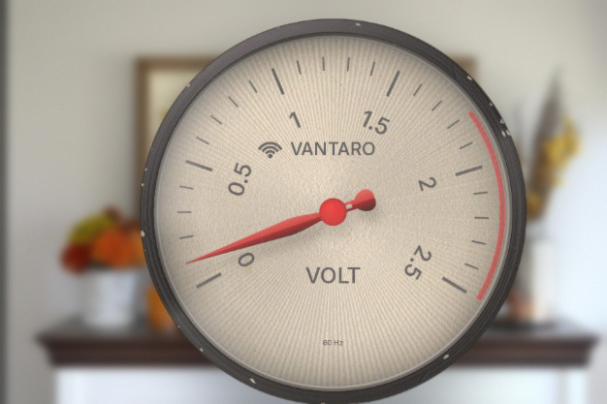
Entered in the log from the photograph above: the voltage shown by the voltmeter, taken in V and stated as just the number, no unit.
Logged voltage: 0.1
